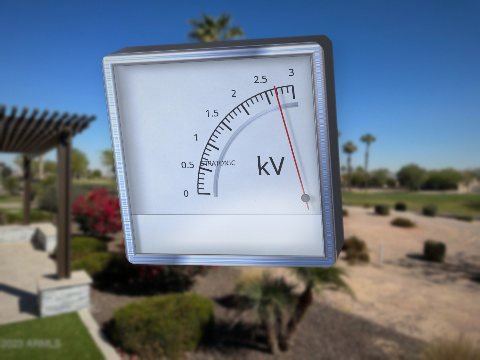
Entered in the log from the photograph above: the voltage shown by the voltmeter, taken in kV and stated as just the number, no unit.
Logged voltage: 2.7
